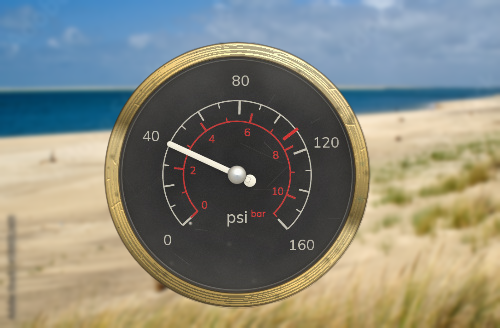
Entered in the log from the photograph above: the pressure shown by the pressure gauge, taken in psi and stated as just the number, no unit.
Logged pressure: 40
